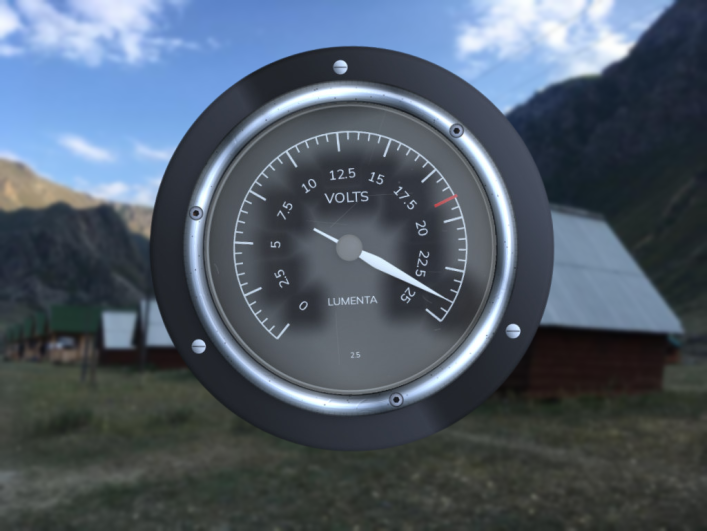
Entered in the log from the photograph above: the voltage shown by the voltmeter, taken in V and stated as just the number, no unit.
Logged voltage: 24
